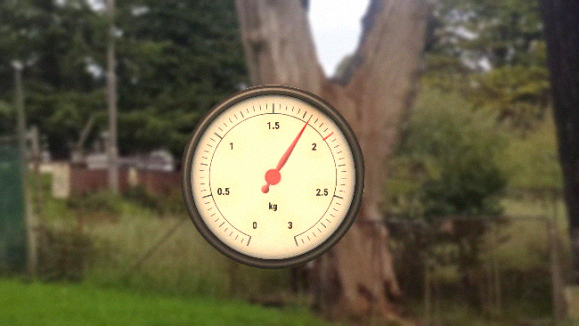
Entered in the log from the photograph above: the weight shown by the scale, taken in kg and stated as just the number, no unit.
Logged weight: 1.8
